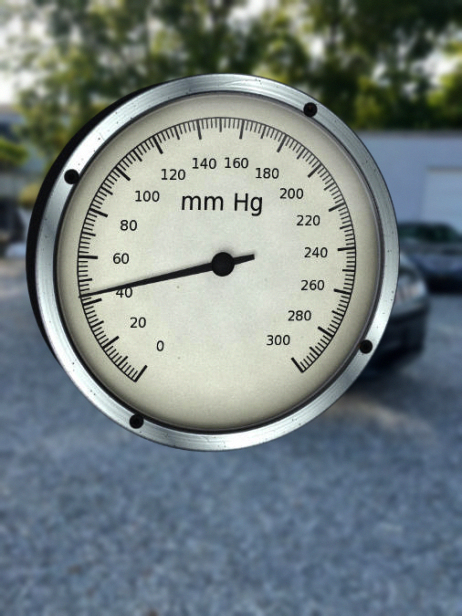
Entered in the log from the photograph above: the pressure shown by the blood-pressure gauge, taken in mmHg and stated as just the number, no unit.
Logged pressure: 44
